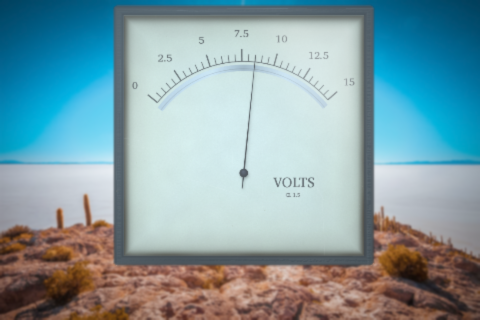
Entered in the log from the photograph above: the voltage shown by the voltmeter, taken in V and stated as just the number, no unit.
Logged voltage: 8.5
